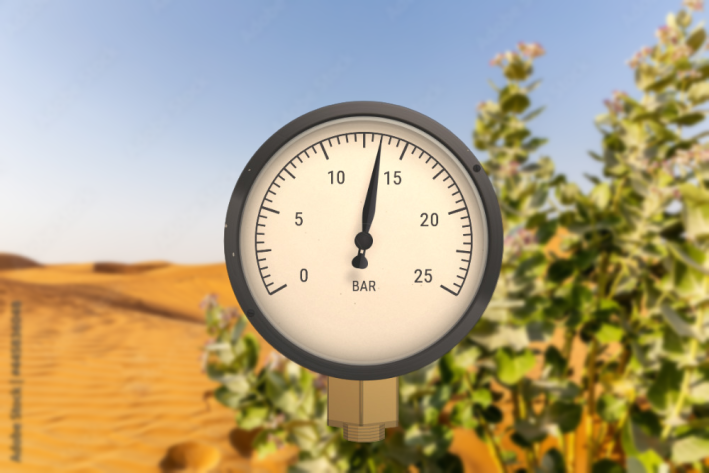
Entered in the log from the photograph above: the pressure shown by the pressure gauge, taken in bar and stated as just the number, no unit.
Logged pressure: 13.5
